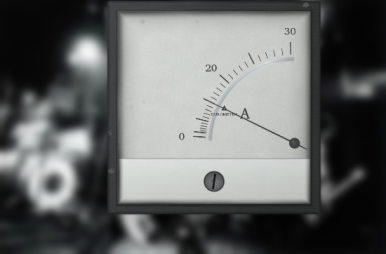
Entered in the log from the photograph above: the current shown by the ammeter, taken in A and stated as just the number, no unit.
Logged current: 15
